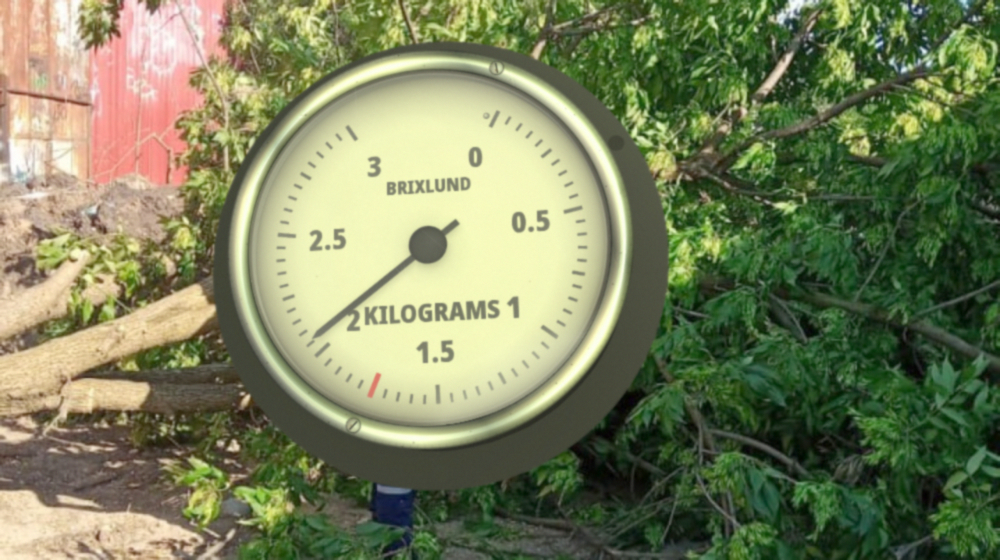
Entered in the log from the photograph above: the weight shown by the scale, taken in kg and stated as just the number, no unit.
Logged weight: 2.05
